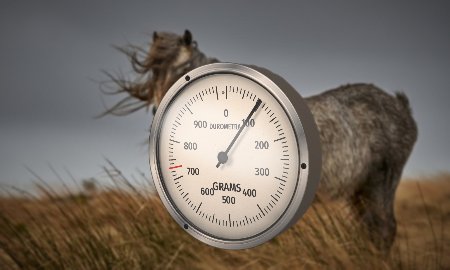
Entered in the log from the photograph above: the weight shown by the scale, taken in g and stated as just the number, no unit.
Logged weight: 100
